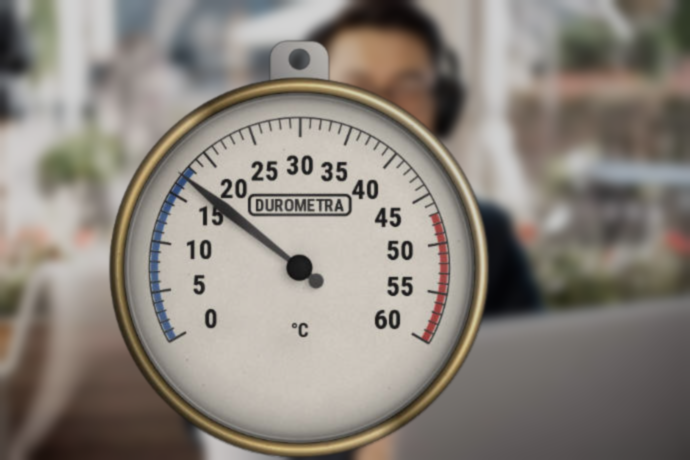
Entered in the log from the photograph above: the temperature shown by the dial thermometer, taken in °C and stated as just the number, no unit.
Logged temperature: 17
